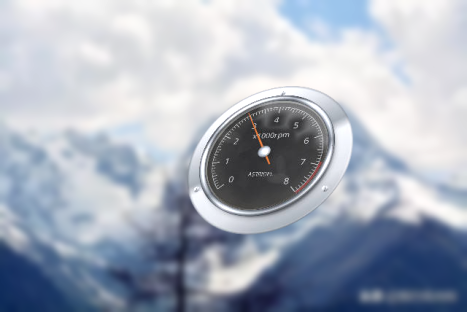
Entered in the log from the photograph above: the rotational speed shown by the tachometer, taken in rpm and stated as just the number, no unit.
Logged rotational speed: 3000
